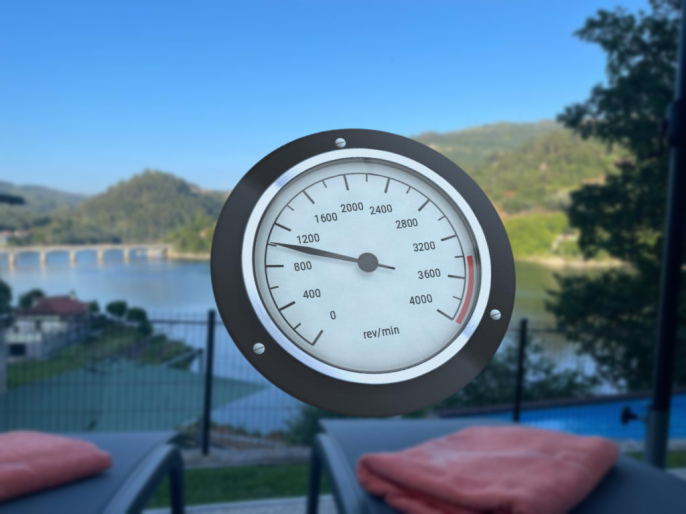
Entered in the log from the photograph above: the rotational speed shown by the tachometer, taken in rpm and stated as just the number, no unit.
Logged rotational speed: 1000
